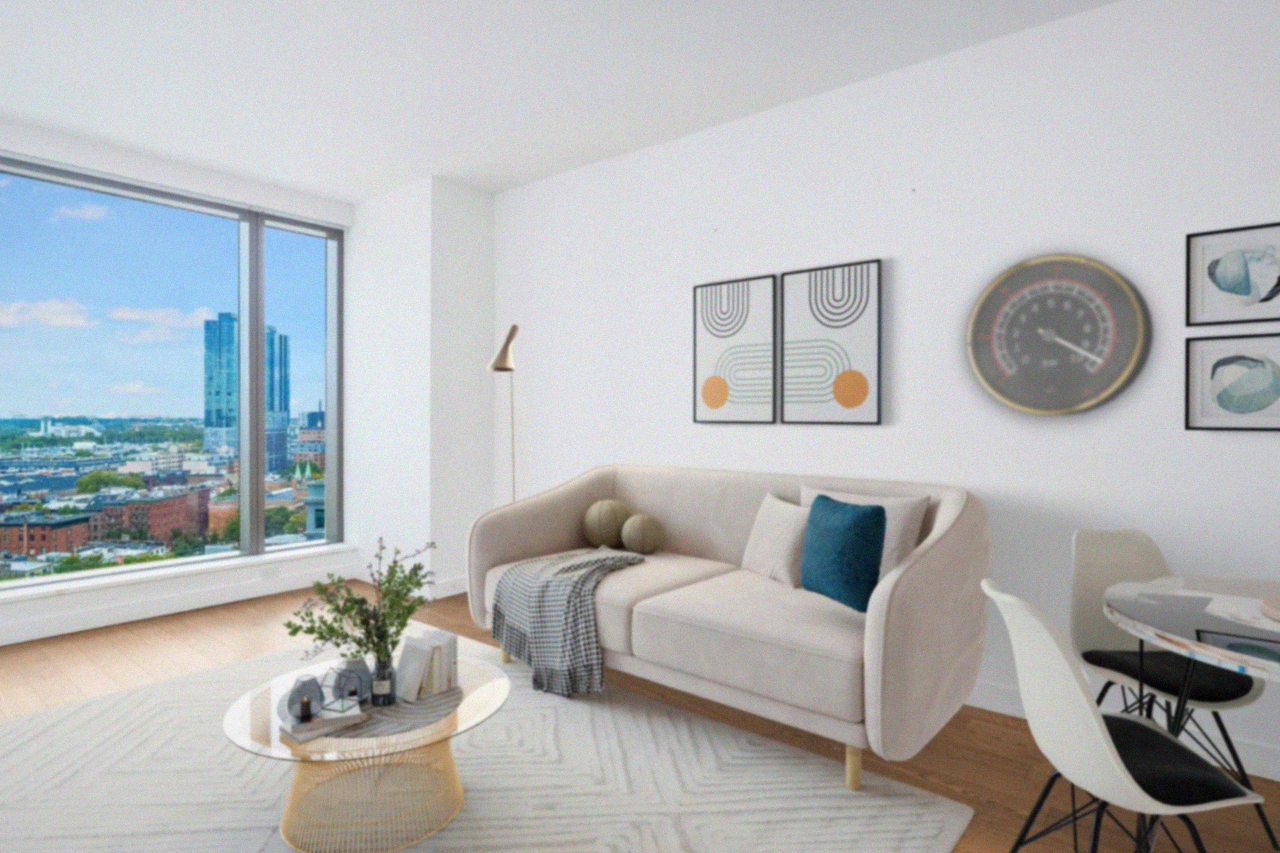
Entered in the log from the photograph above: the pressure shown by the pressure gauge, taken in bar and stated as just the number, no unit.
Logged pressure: 9.5
